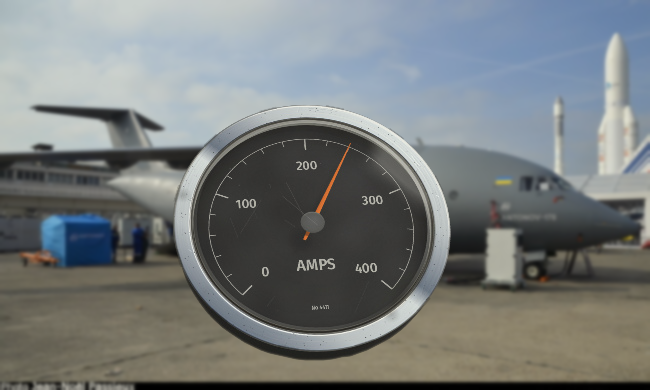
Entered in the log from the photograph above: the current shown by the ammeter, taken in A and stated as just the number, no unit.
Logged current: 240
